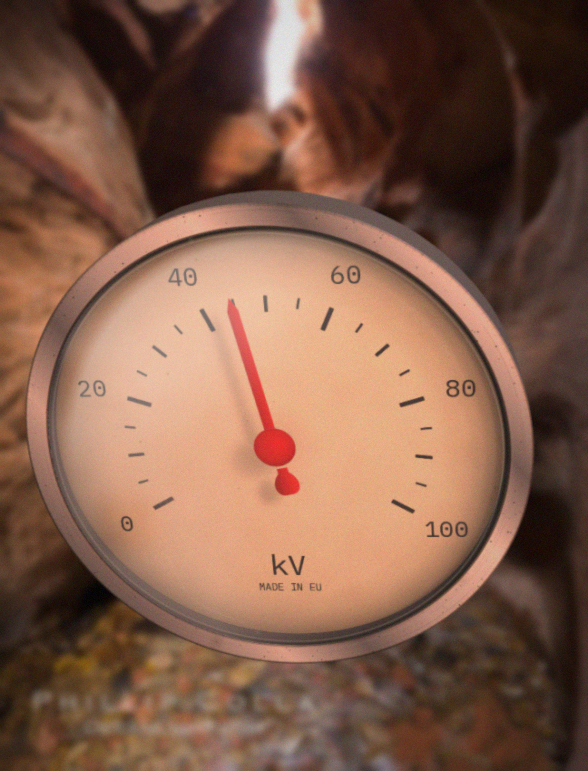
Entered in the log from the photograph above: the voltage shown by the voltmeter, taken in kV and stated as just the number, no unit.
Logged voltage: 45
